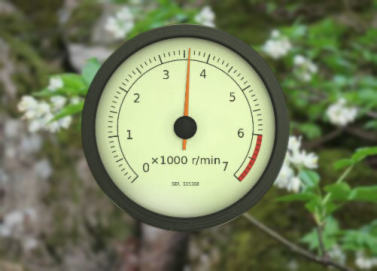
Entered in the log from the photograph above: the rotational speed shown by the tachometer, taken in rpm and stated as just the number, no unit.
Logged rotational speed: 3600
